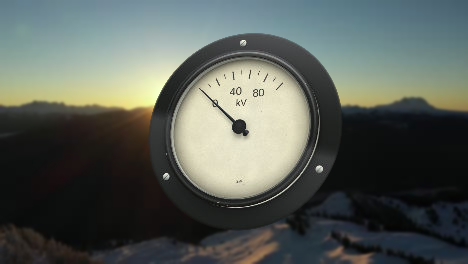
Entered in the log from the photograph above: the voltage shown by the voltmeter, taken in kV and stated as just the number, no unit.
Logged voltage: 0
